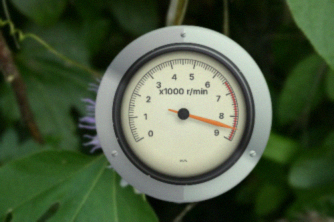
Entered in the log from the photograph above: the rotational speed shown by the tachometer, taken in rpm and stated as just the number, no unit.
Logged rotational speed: 8500
